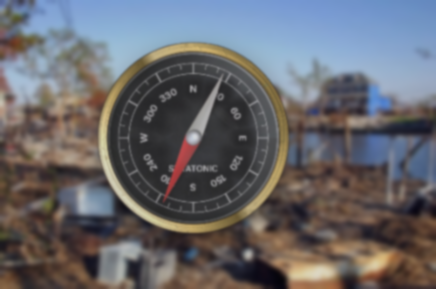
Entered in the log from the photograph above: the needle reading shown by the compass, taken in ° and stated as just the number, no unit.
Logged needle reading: 205
